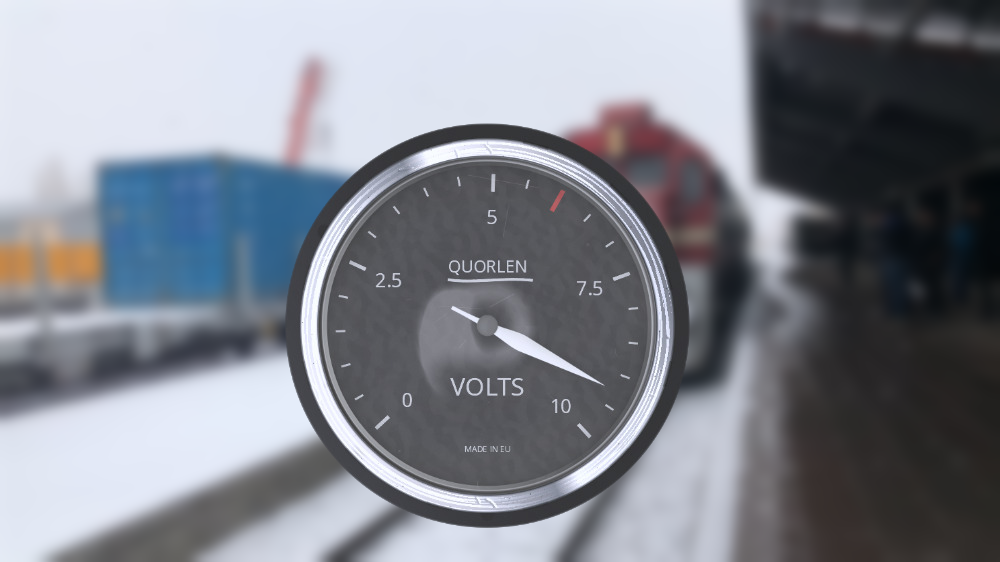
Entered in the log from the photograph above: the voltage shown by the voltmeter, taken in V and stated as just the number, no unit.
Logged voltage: 9.25
